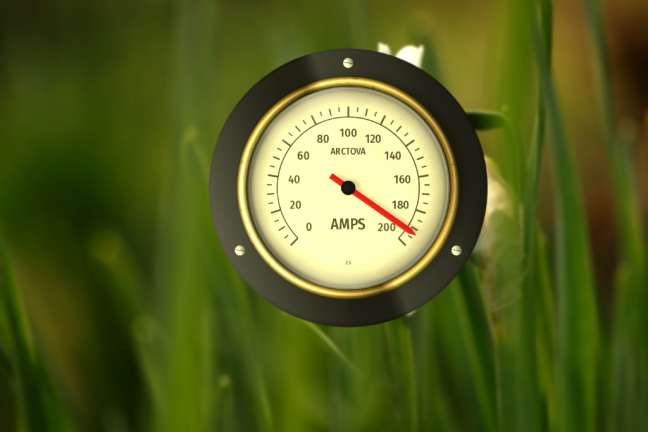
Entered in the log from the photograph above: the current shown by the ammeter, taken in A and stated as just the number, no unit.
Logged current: 192.5
